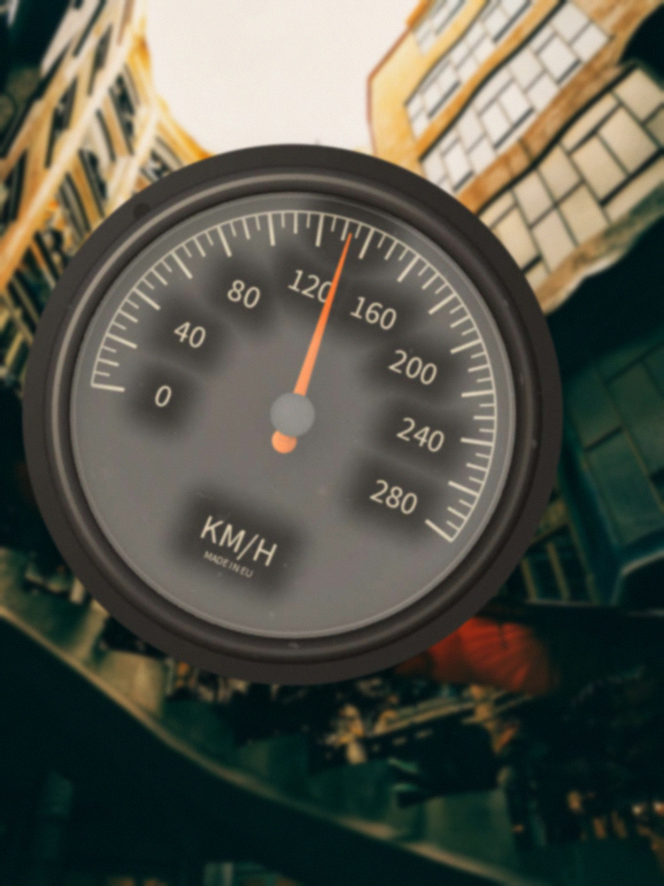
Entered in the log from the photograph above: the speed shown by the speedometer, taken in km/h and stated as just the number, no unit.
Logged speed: 132.5
